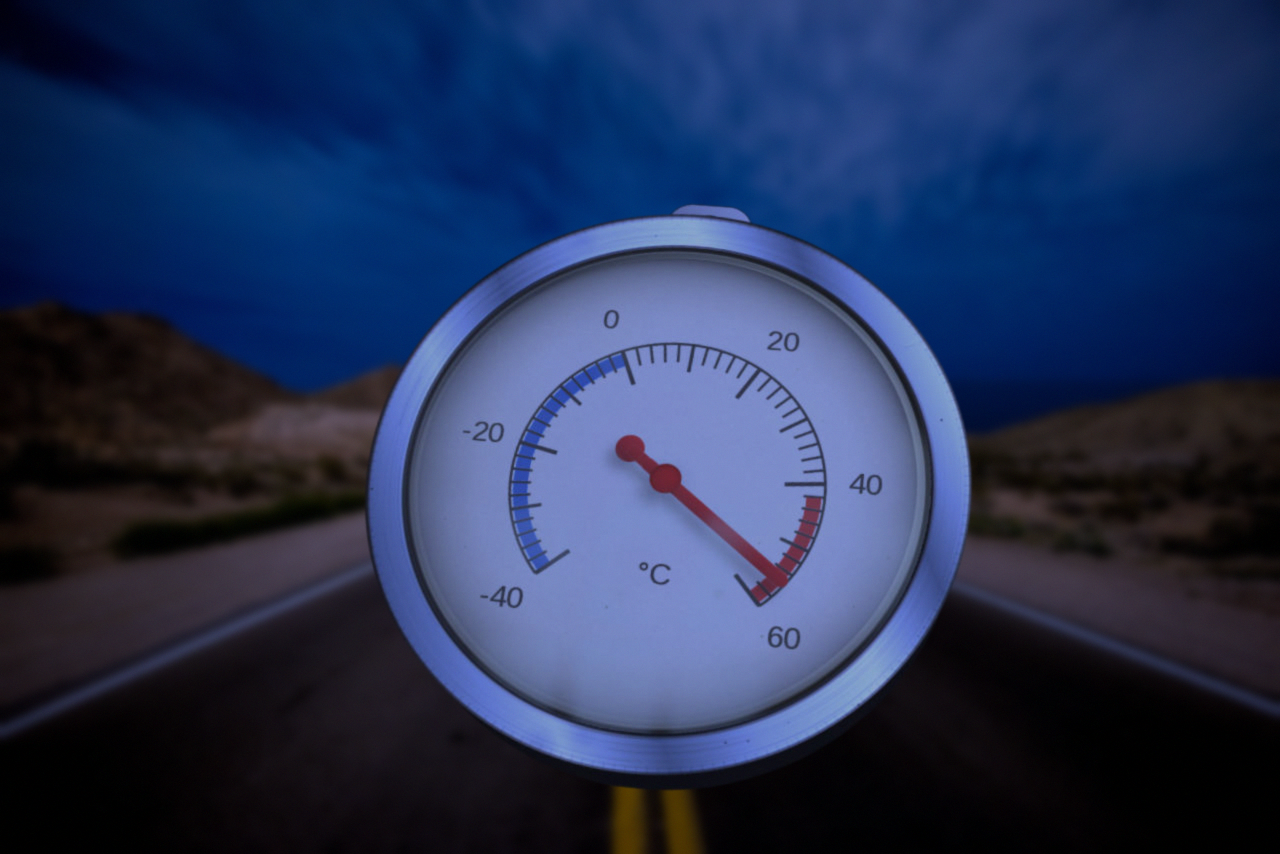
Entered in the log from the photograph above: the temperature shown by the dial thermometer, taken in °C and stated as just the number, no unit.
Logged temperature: 56
